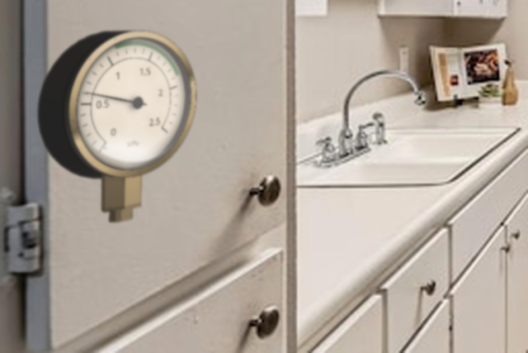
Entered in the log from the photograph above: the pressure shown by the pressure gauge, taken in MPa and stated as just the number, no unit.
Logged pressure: 0.6
